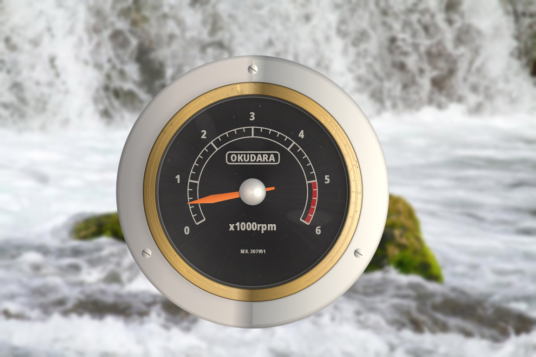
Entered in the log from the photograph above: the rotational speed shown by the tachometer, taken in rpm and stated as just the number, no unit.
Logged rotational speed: 500
